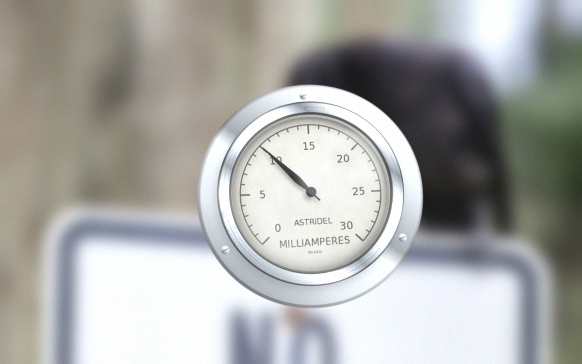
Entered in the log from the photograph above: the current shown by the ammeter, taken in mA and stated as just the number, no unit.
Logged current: 10
